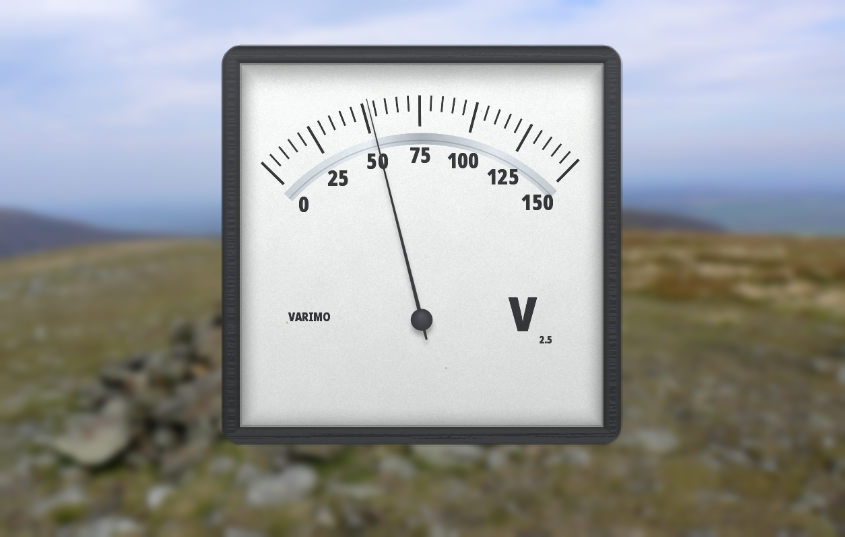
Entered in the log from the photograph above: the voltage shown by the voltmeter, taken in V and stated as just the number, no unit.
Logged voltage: 52.5
